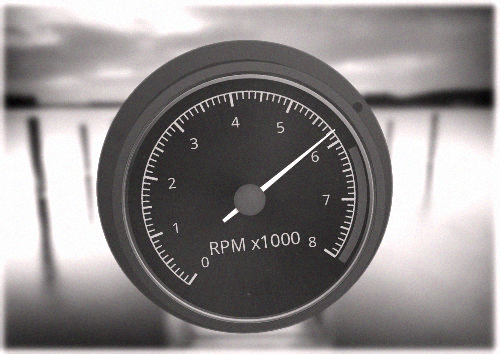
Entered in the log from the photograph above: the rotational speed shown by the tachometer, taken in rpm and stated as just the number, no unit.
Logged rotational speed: 5800
